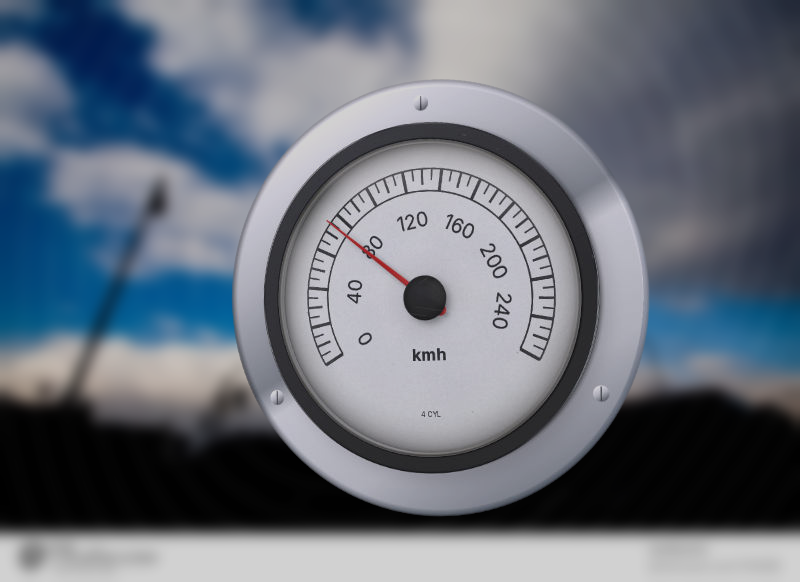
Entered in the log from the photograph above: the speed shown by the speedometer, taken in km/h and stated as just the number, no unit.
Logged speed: 75
